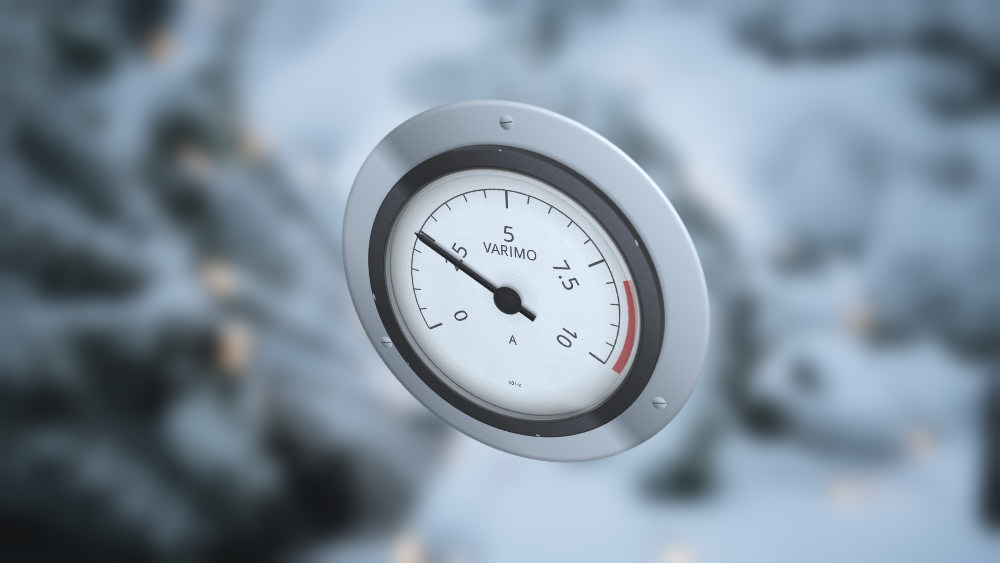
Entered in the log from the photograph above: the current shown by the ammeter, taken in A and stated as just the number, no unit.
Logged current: 2.5
